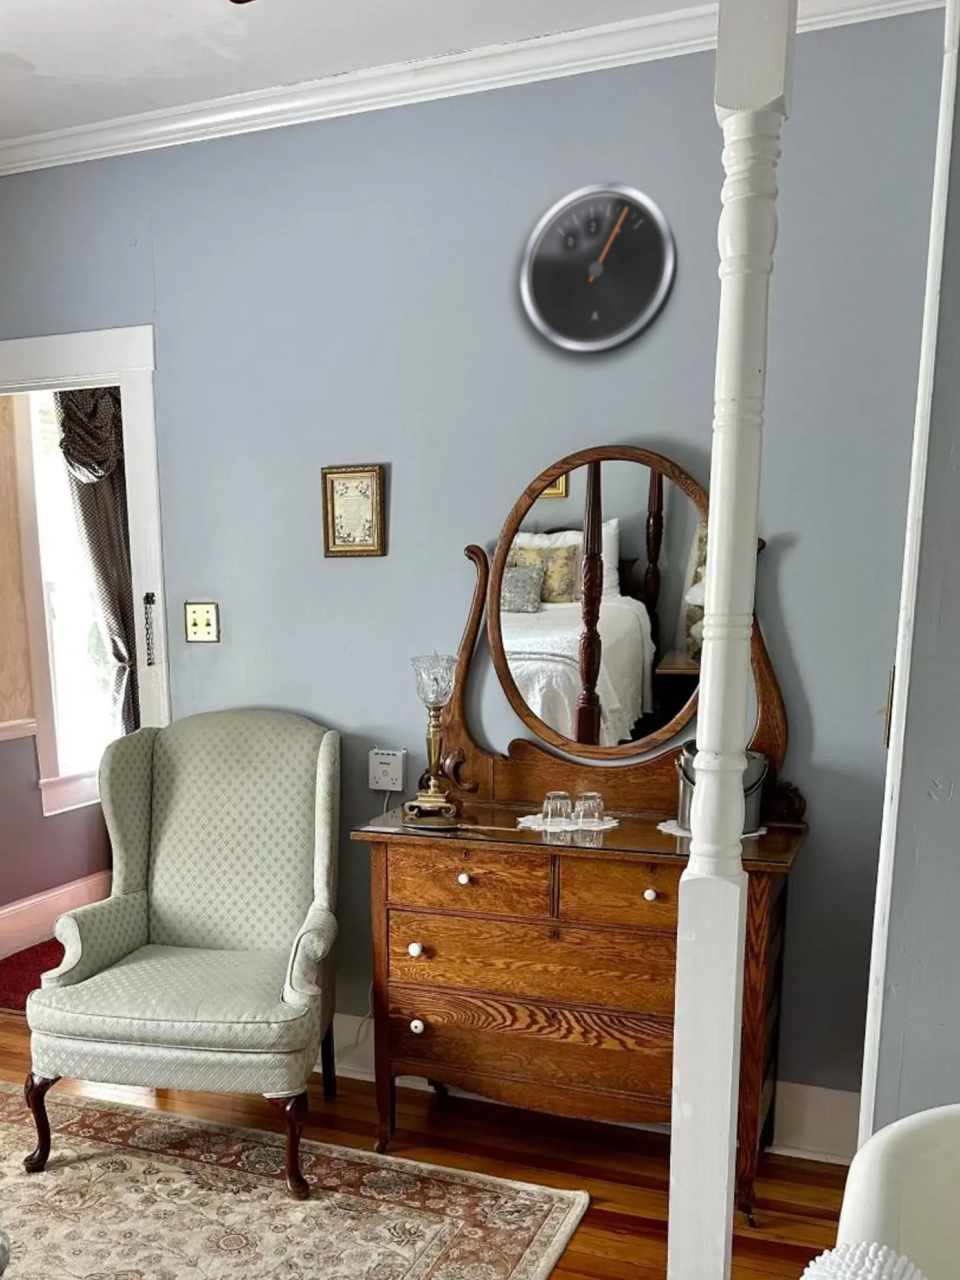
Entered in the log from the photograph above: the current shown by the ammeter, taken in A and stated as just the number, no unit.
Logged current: 4
